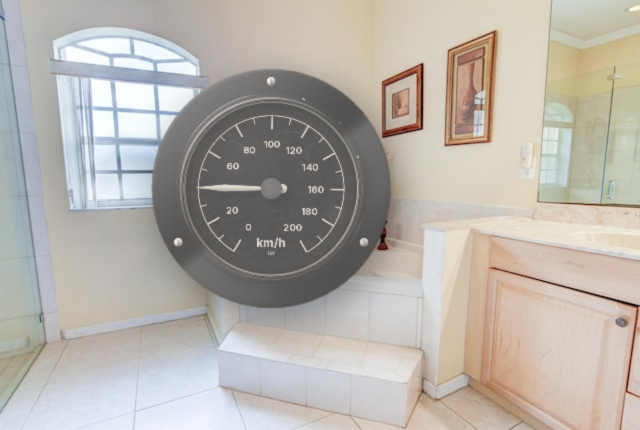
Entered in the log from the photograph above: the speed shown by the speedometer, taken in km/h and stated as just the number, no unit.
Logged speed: 40
